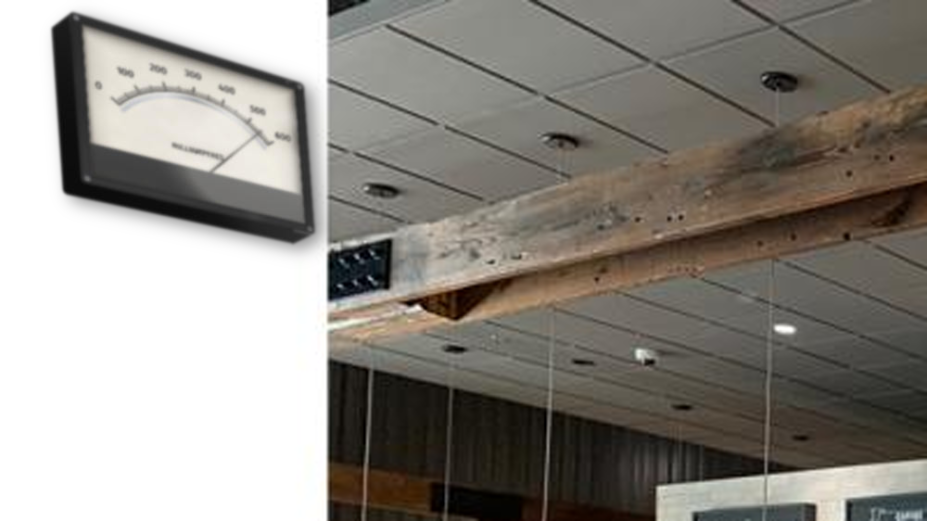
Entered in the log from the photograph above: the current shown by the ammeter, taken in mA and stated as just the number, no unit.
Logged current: 550
